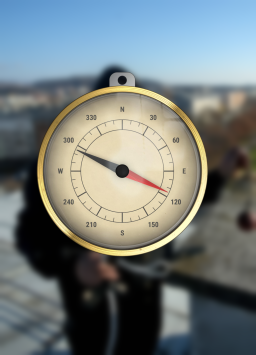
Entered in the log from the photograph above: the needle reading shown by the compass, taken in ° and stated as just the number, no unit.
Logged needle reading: 115
